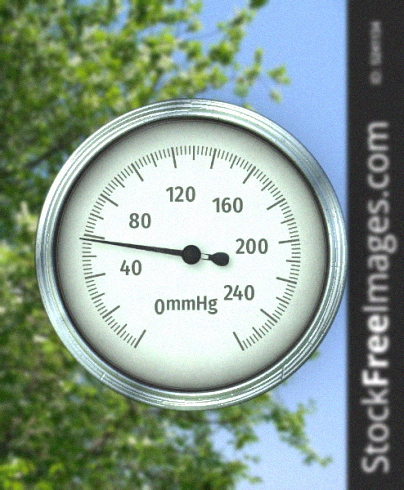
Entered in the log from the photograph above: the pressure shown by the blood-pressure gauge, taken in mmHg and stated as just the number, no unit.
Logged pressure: 58
